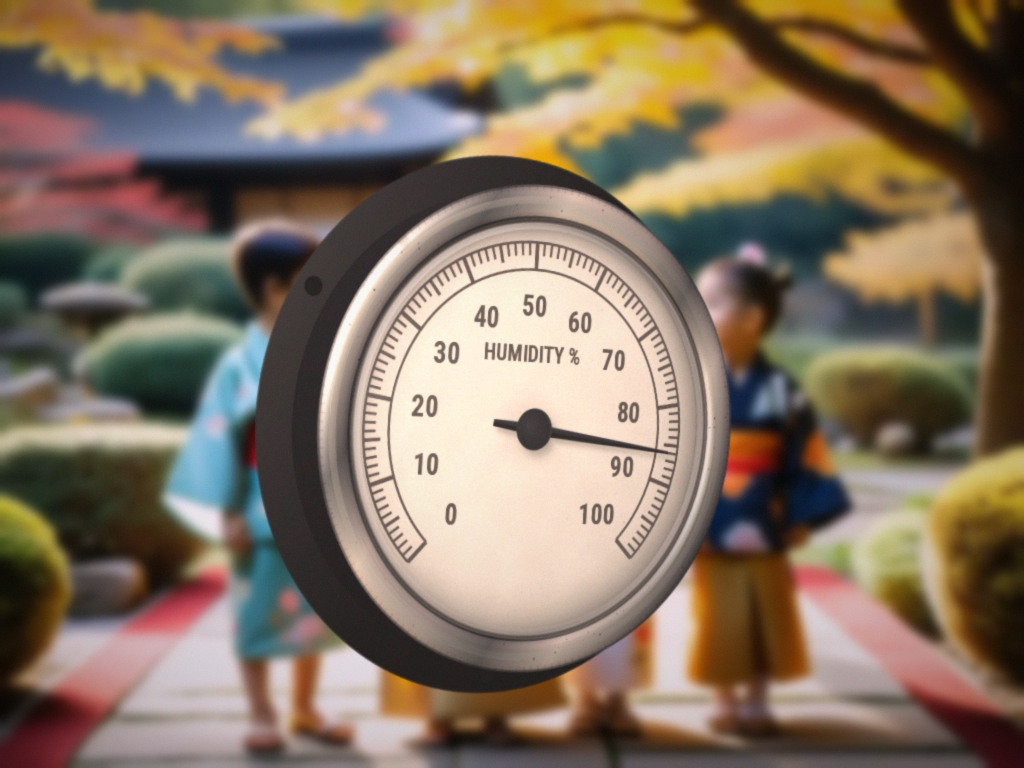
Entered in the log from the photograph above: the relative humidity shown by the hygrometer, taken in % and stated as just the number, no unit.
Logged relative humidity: 86
